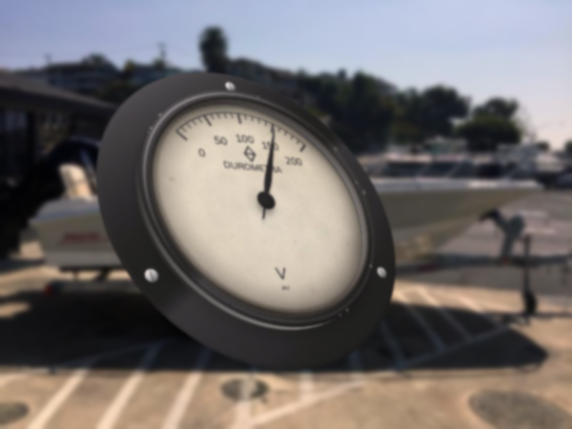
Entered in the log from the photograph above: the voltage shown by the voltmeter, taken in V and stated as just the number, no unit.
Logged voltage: 150
